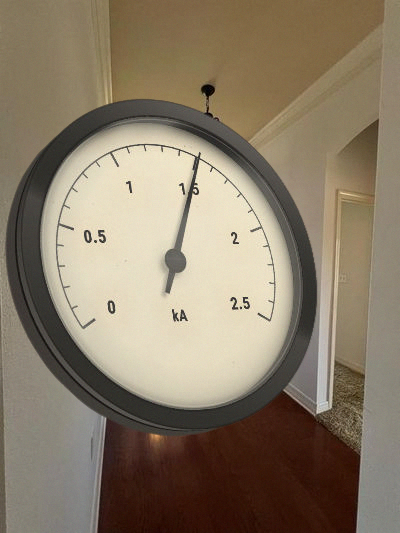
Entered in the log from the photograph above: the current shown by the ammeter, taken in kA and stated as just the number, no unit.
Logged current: 1.5
